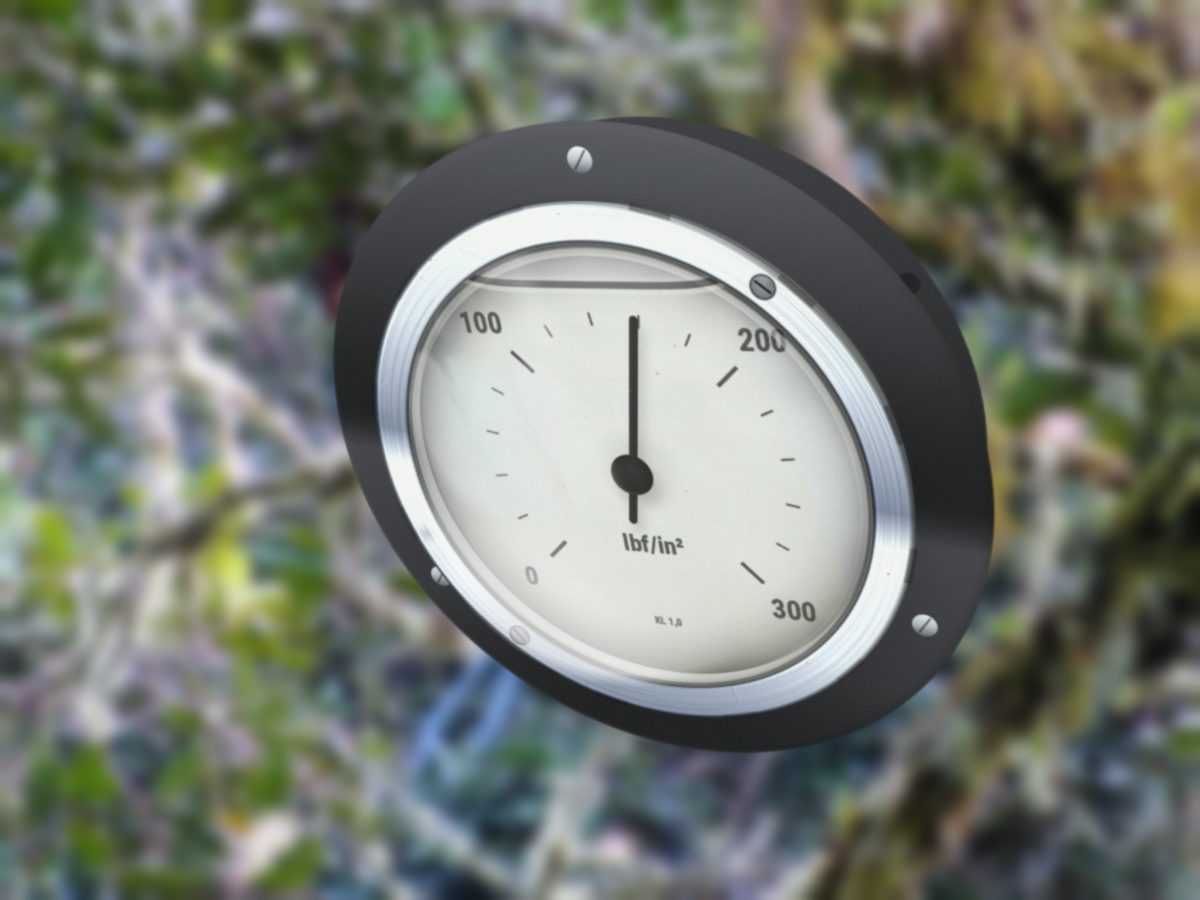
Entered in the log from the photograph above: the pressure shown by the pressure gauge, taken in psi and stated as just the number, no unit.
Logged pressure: 160
